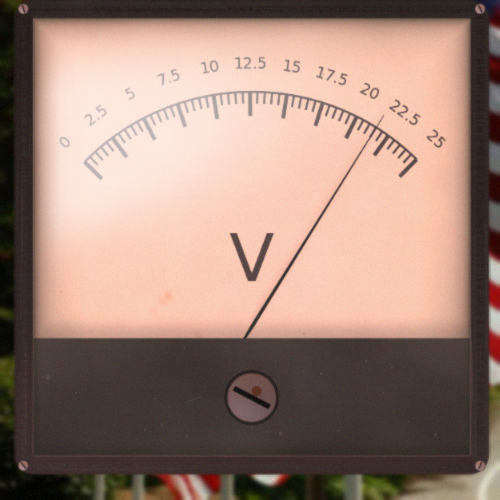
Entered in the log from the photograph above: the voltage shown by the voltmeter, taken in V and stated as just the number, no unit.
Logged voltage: 21.5
